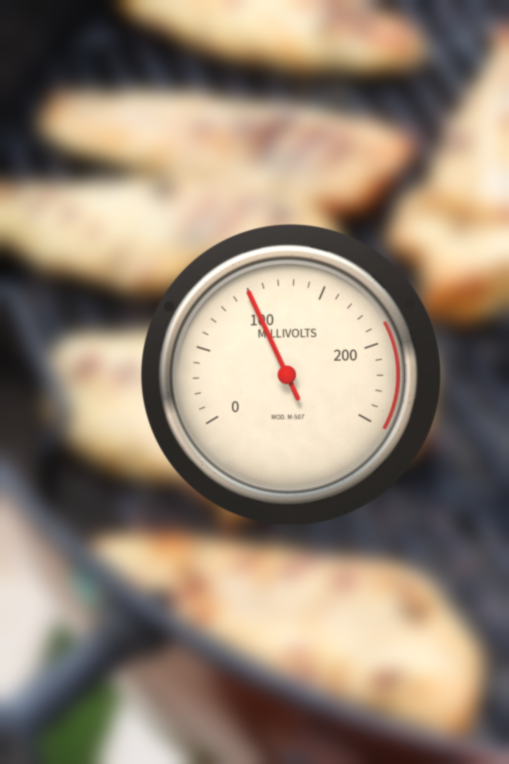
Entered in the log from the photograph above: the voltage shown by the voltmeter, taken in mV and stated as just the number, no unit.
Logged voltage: 100
